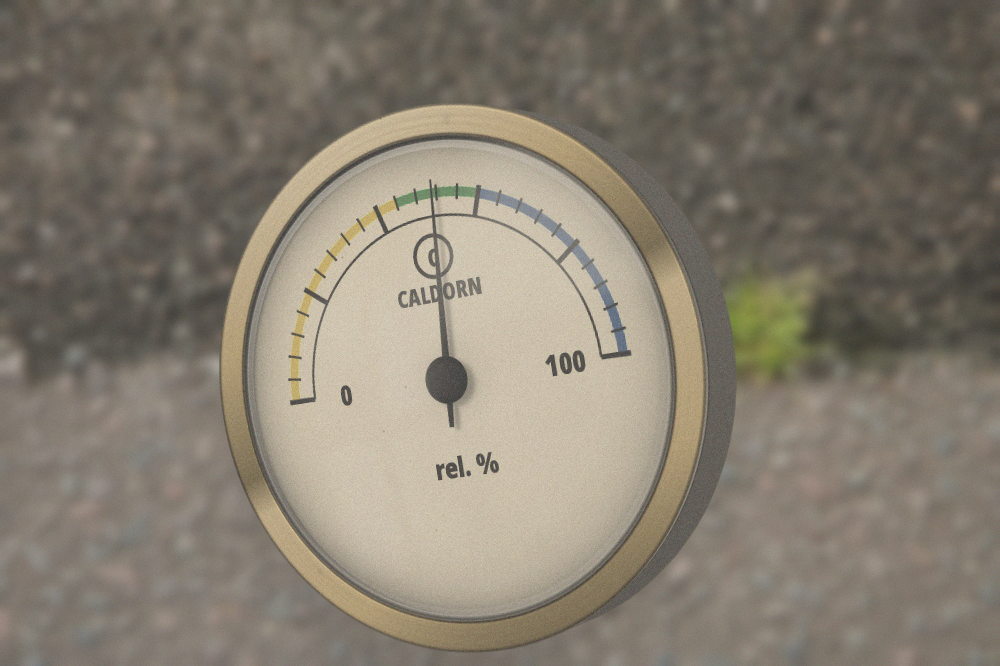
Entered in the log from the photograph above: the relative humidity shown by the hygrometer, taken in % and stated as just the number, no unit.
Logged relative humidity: 52
